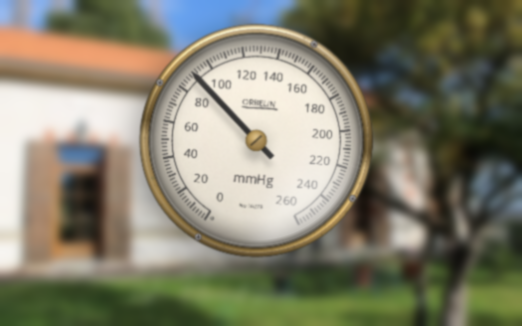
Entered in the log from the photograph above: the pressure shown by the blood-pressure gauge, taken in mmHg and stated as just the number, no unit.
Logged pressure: 90
